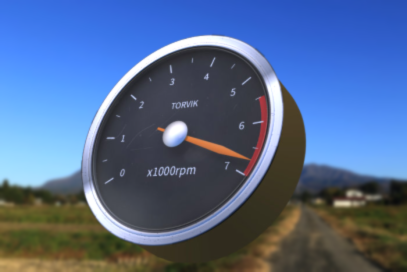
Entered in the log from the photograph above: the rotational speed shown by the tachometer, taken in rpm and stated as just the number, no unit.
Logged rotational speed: 6750
